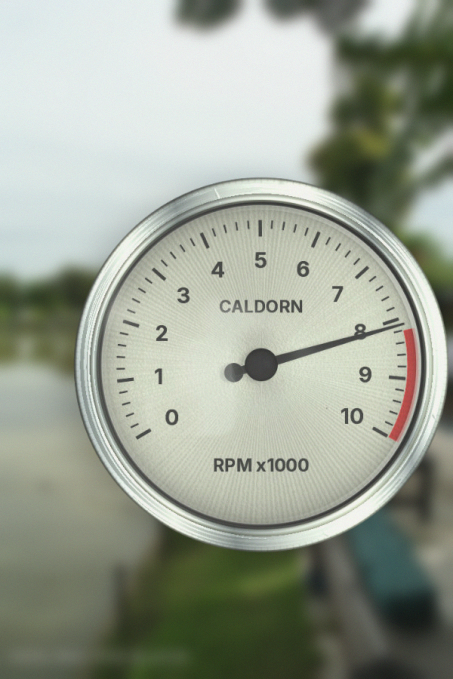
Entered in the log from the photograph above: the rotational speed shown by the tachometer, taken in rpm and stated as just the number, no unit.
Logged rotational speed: 8100
